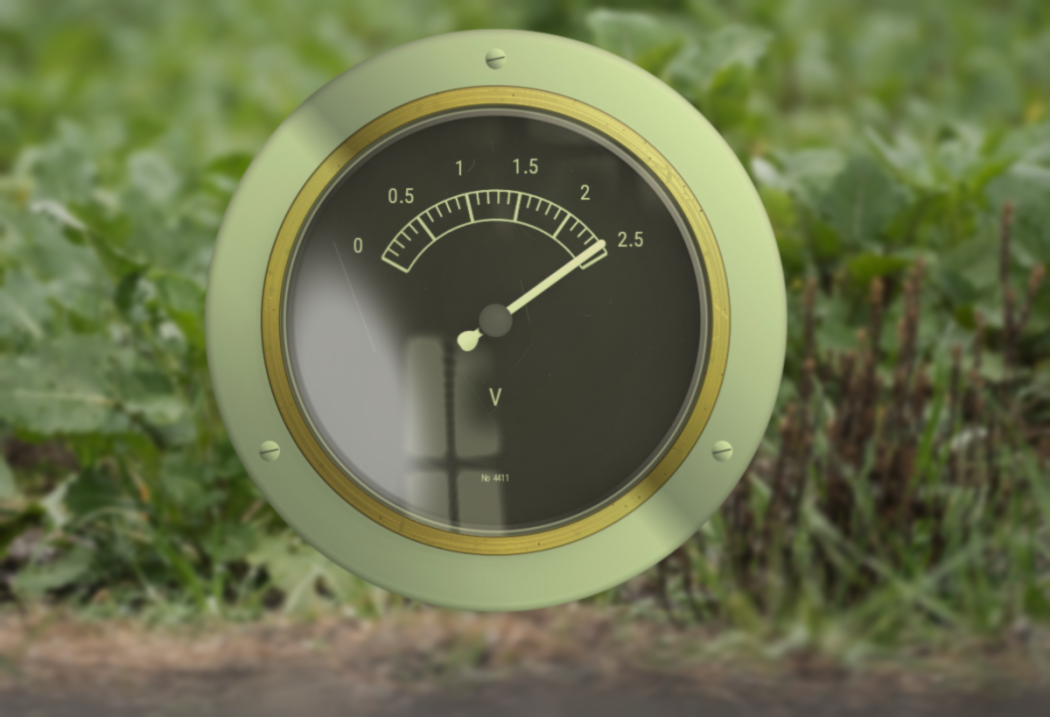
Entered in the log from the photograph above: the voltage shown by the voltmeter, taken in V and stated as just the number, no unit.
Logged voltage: 2.4
